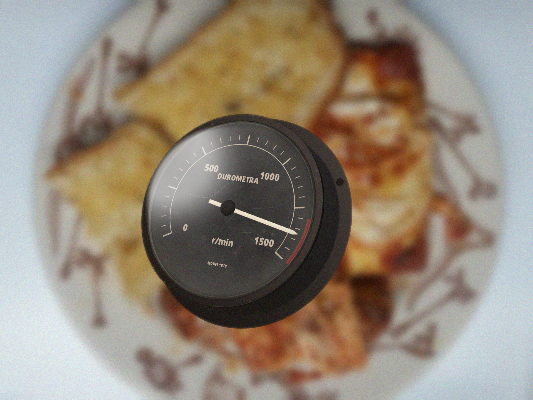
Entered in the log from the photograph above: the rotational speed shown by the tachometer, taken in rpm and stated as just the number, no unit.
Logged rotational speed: 1375
